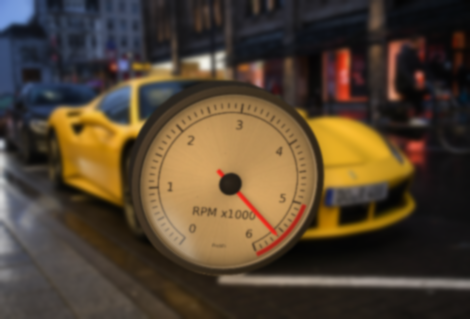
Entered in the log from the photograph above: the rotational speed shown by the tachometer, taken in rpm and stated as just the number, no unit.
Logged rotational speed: 5600
